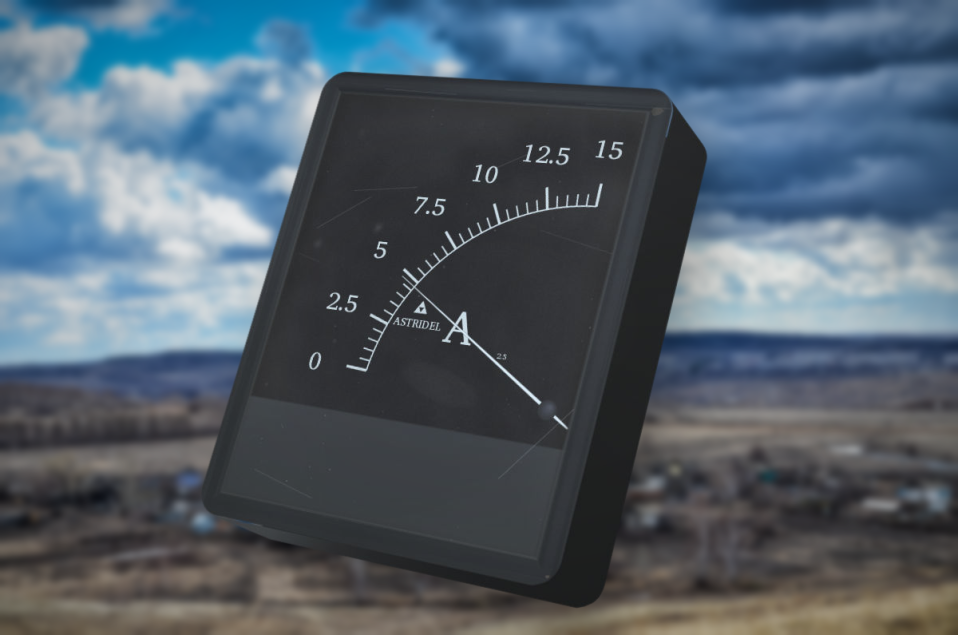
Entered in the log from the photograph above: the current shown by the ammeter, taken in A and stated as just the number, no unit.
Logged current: 4.75
